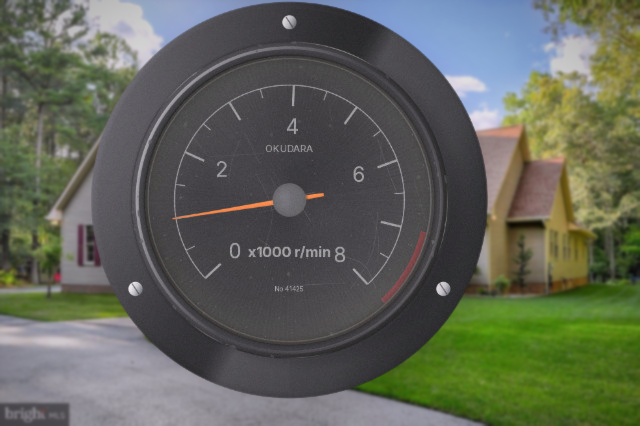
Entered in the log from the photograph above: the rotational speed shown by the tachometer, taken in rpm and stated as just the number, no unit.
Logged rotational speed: 1000
